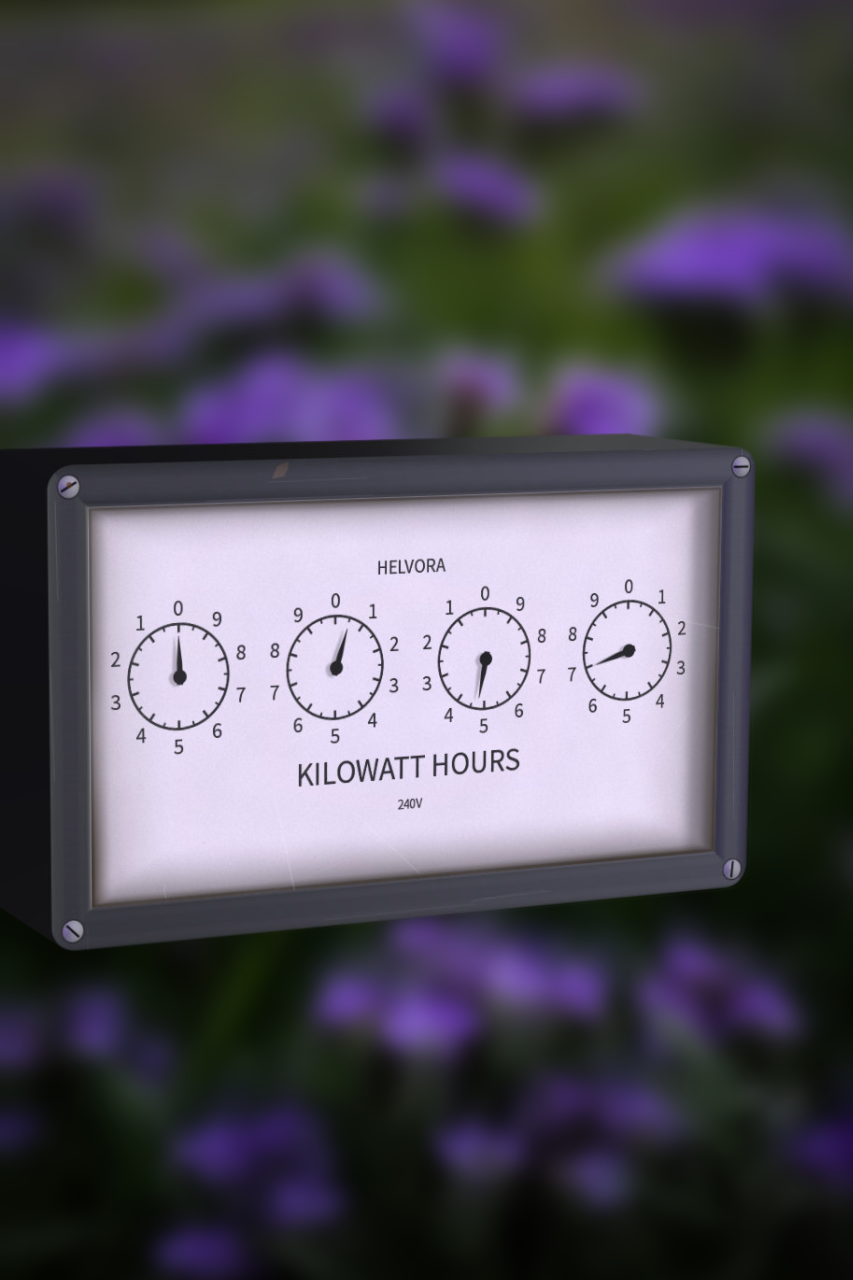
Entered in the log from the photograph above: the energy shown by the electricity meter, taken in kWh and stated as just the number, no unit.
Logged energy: 47
